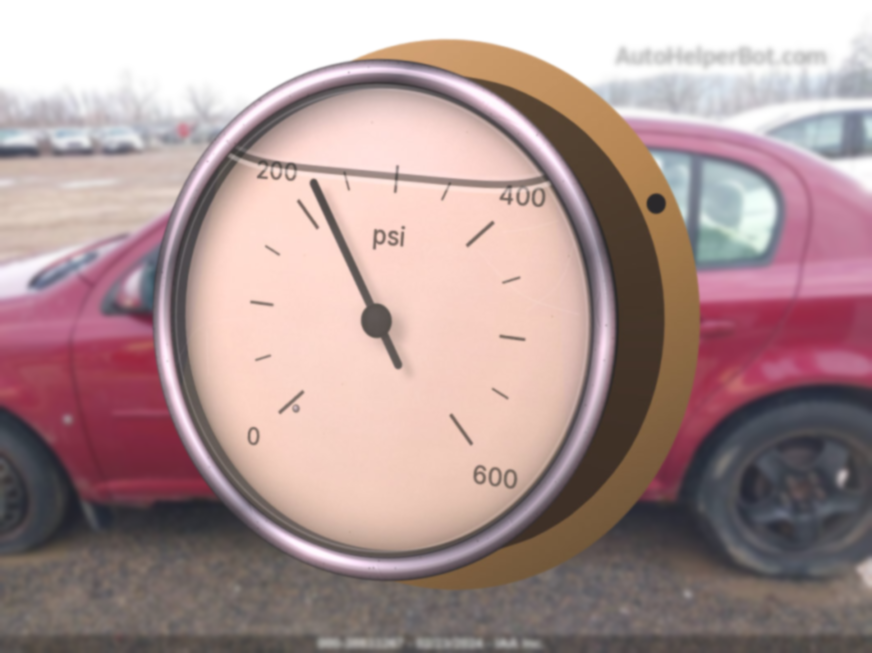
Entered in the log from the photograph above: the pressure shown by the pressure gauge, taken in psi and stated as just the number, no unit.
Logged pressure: 225
